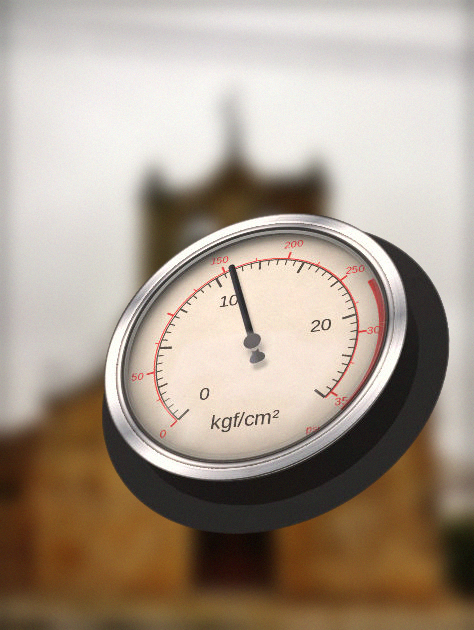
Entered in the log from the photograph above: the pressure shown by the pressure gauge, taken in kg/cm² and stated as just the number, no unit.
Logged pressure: 11
